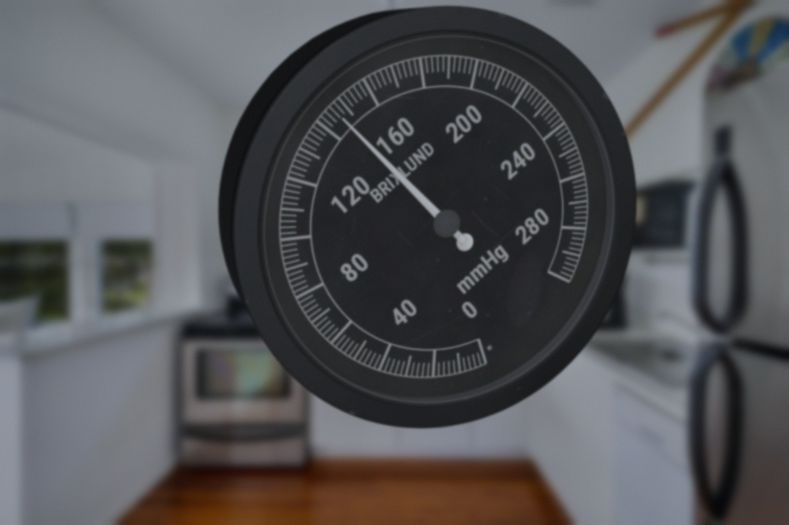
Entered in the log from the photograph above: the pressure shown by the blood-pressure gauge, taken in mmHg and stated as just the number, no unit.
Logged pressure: 146
